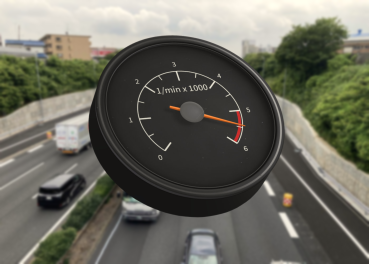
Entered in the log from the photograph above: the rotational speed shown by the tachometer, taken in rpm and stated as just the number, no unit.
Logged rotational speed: 5500
